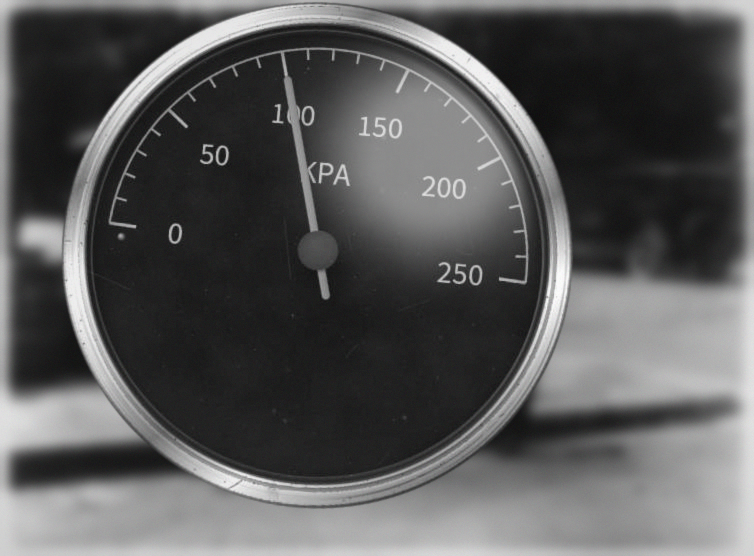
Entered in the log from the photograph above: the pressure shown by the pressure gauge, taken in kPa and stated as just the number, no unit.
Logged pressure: 100
